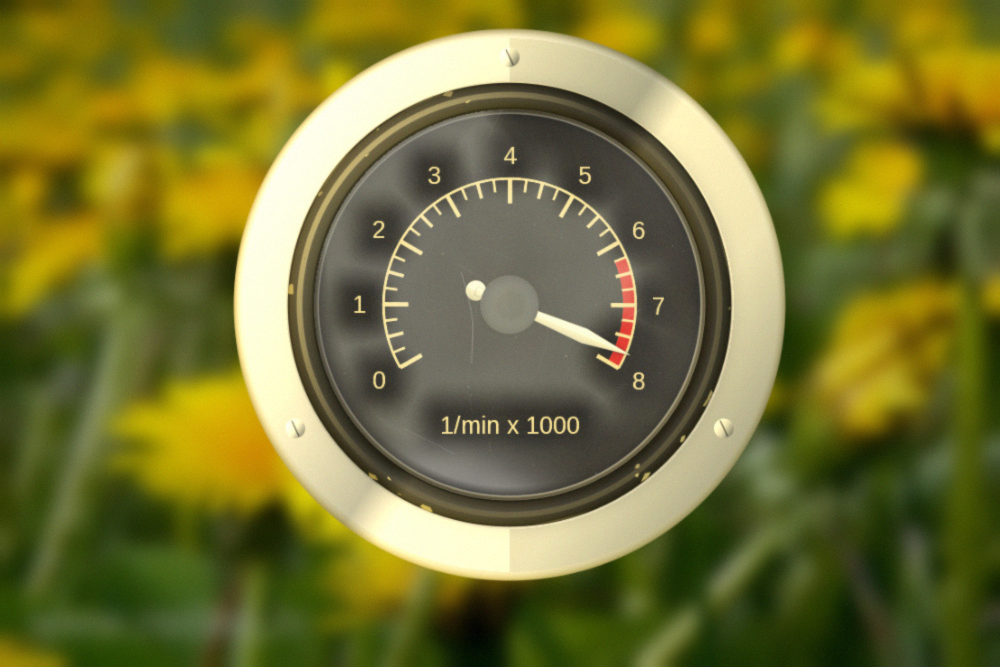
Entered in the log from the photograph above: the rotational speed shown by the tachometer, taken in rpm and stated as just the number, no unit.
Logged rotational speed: 7750
